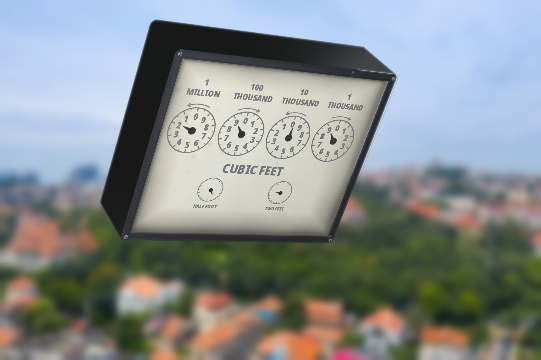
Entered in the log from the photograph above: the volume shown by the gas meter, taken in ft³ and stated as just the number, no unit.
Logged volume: 189900
